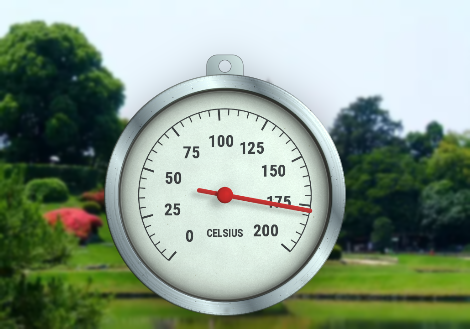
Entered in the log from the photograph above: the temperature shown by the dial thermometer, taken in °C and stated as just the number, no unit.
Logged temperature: 177.5
